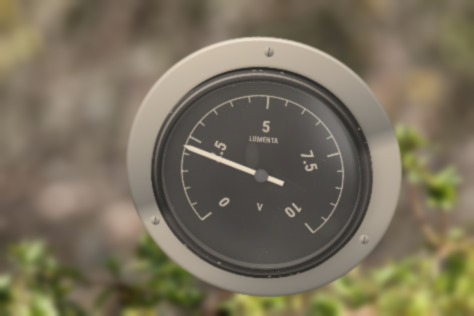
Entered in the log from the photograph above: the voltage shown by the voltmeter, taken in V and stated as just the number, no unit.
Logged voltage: 2.25
